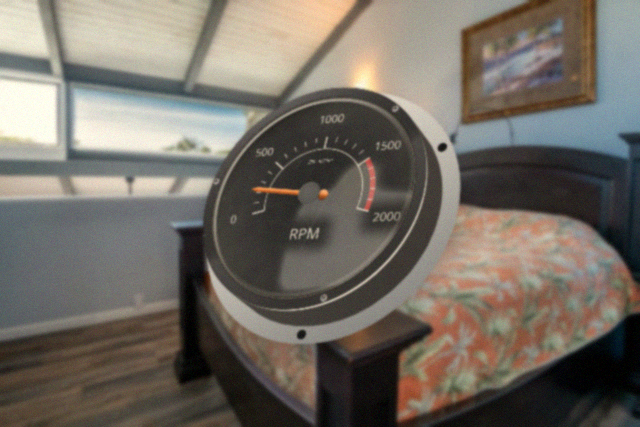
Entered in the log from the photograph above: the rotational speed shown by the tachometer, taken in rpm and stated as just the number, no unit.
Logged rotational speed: 200
